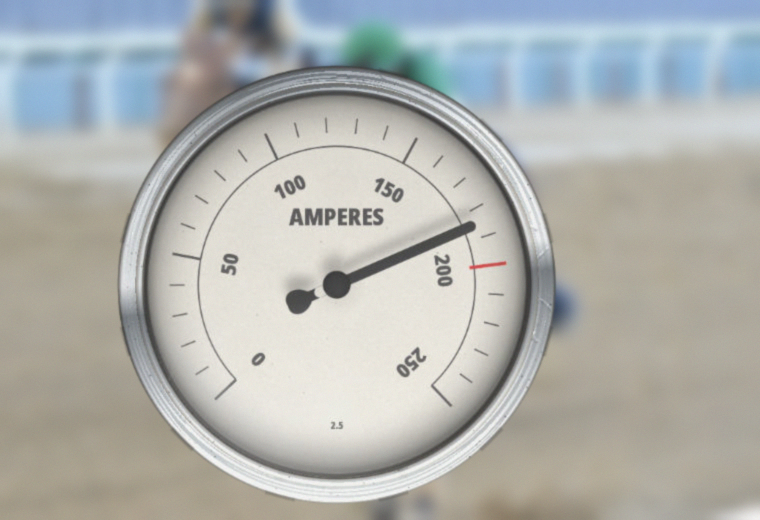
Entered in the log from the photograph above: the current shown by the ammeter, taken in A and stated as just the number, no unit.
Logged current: 185
